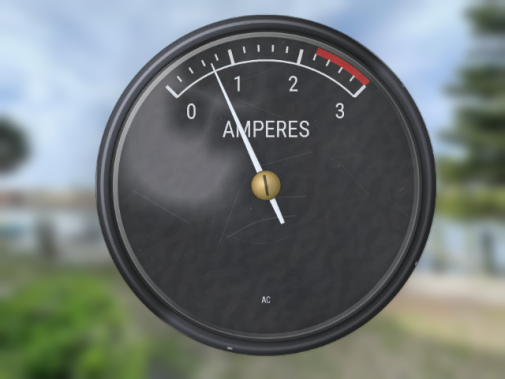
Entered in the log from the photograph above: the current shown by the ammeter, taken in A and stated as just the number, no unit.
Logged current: 0.7
